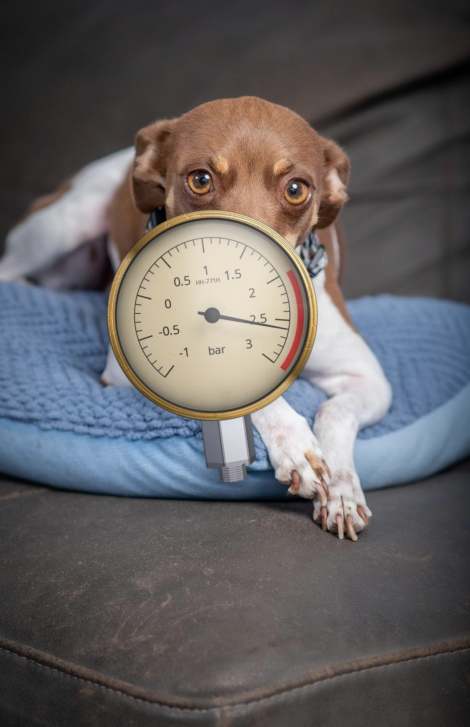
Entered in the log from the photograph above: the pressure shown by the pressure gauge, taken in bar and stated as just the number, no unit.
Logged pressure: 2.6
